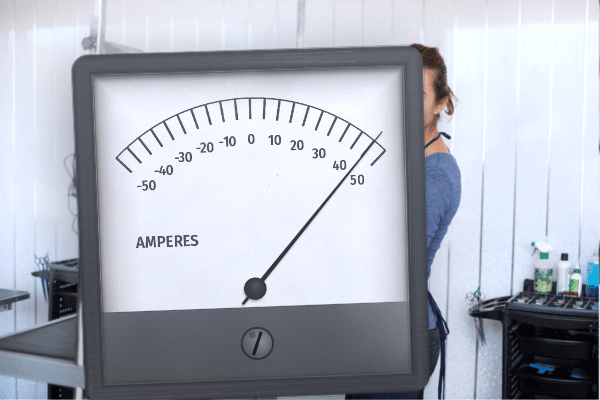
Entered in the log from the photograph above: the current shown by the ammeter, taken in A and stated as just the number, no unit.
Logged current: 45
